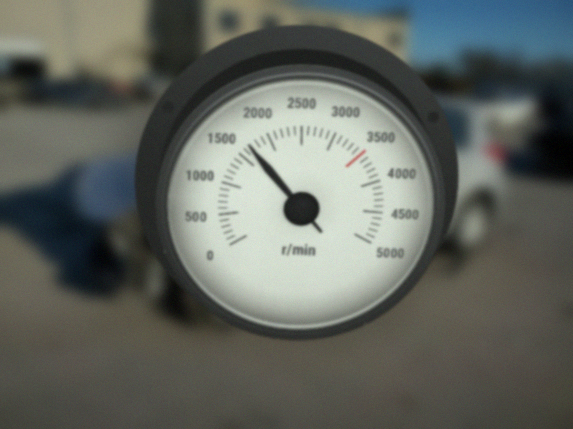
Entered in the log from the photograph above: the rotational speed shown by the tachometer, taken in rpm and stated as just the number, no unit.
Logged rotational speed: 1700
